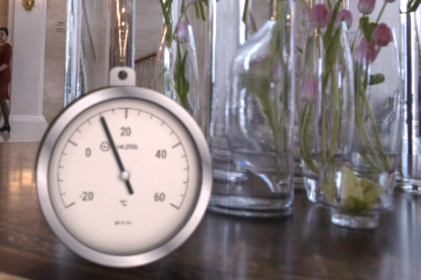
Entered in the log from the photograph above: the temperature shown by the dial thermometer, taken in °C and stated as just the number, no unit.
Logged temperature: 12
